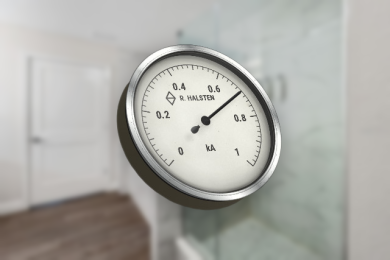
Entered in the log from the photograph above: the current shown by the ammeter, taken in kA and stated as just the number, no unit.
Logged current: 0.7
